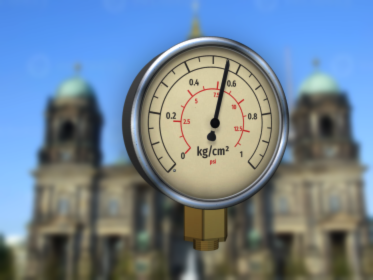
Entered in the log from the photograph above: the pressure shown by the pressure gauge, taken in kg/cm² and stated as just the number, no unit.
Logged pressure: 0.55
